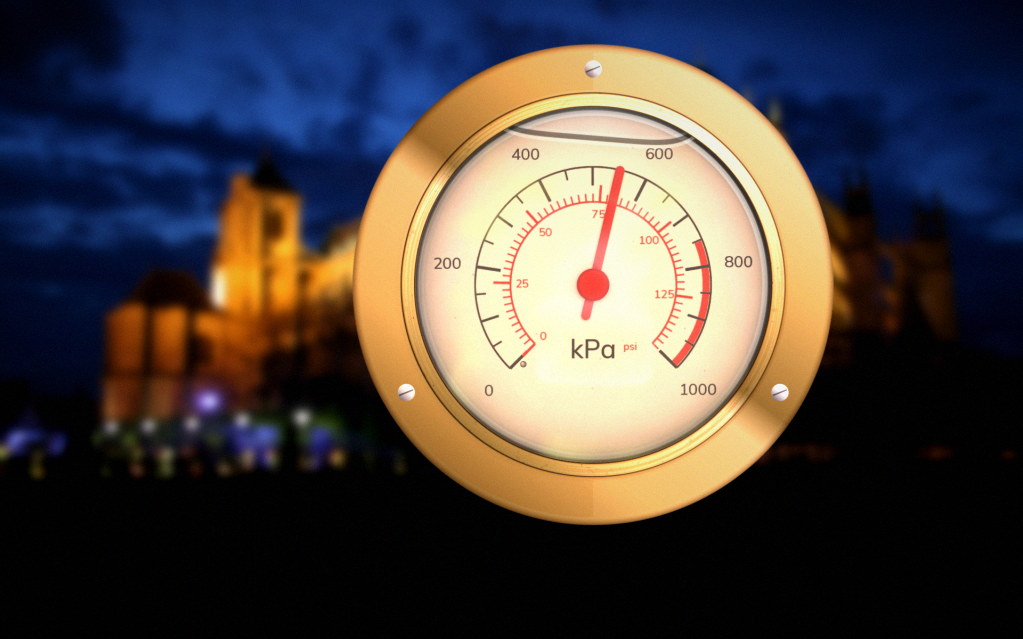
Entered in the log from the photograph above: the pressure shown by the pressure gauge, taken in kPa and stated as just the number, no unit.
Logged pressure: 550
